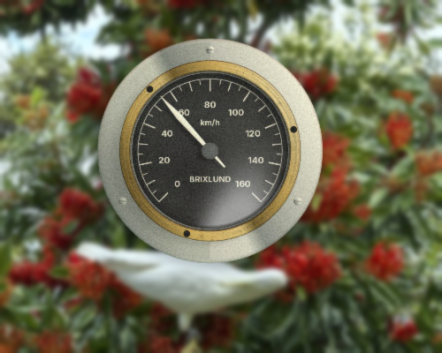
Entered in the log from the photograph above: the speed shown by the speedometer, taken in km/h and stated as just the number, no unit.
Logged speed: 55
